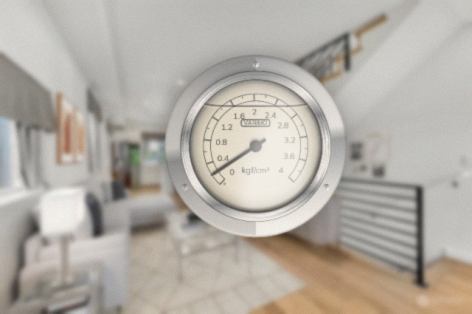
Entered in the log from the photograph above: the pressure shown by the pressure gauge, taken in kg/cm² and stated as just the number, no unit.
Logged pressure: 0.2
